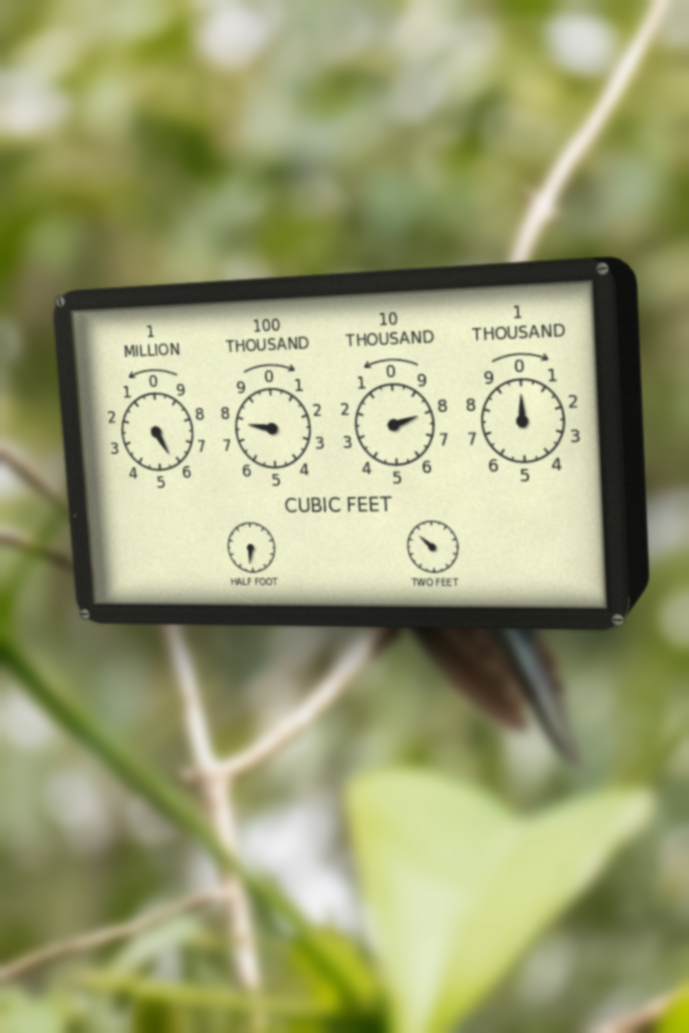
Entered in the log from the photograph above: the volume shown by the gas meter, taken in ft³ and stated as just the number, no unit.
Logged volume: 578000
